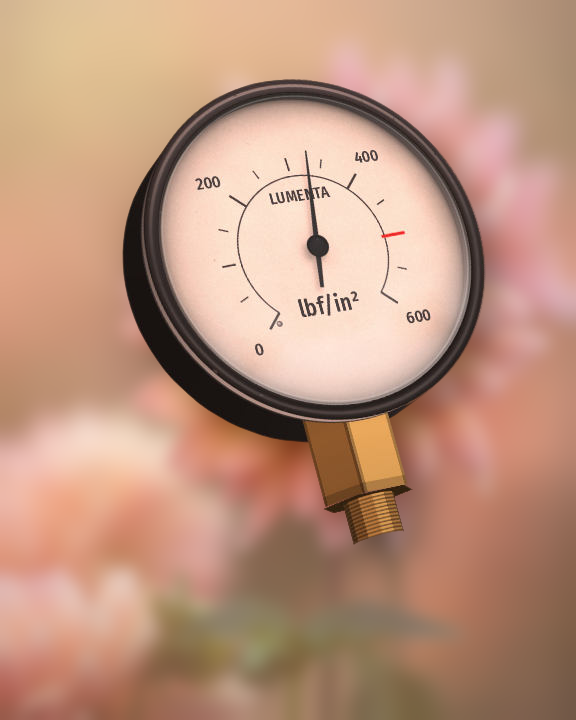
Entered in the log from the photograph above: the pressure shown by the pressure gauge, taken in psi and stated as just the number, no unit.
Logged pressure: 325
